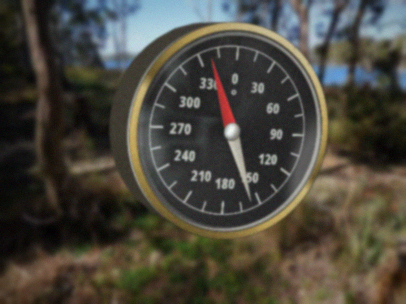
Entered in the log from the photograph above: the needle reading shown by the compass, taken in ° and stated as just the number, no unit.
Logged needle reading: 337.5
